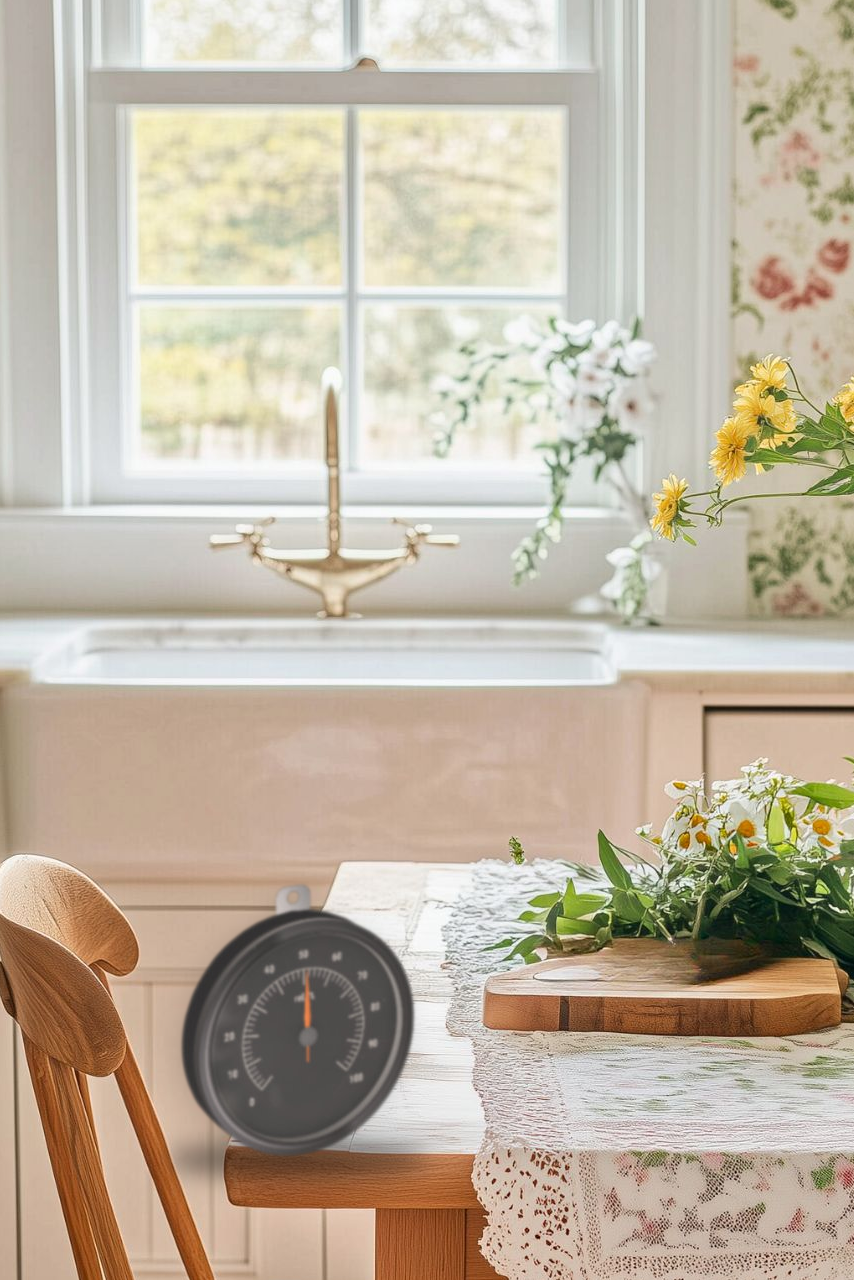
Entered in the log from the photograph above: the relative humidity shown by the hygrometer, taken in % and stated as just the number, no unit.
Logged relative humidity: 50
